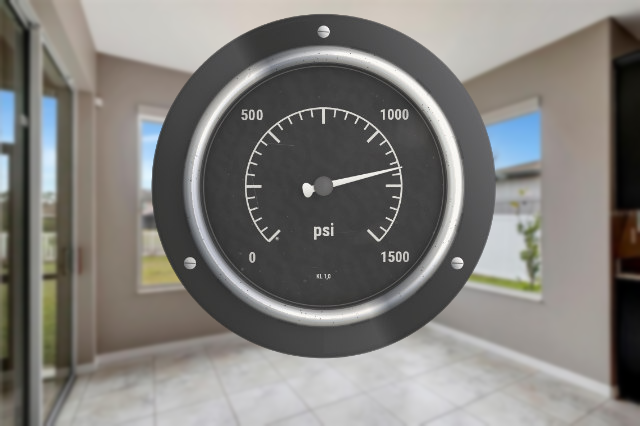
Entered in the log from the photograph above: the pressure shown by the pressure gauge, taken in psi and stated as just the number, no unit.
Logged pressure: 1175
